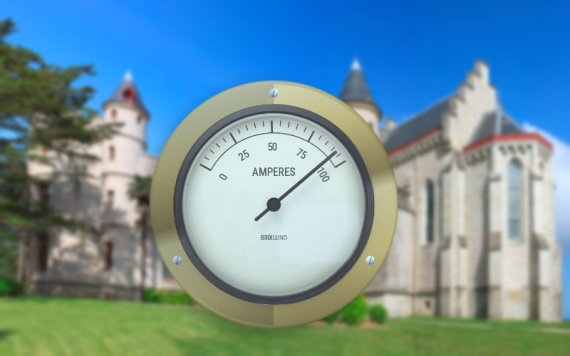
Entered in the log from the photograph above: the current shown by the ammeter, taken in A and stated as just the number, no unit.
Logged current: 92.5
